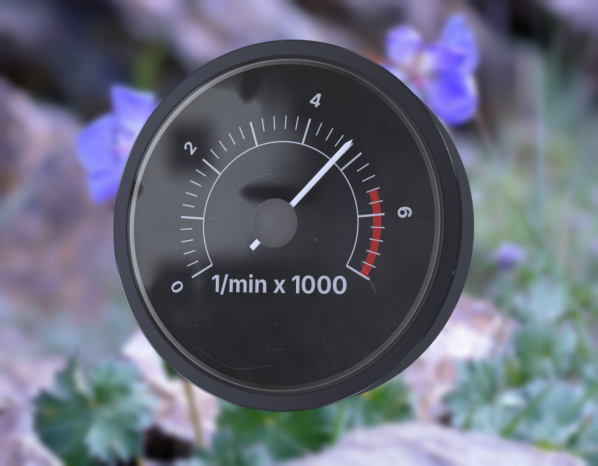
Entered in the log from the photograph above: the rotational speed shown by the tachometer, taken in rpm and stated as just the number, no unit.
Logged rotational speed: 4800
